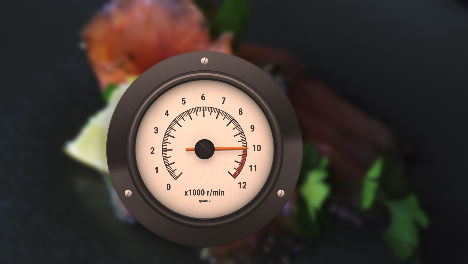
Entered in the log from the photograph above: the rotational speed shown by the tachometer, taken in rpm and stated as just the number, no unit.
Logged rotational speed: 10000
